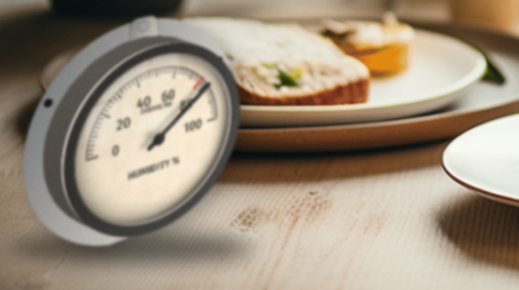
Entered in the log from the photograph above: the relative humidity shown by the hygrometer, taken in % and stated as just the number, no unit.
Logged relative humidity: 80
